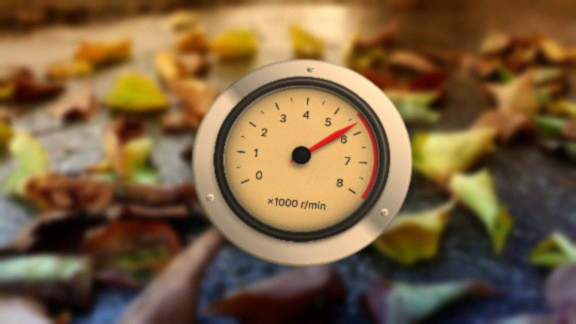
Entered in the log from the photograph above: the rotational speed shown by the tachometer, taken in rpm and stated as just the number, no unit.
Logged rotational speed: 5750
